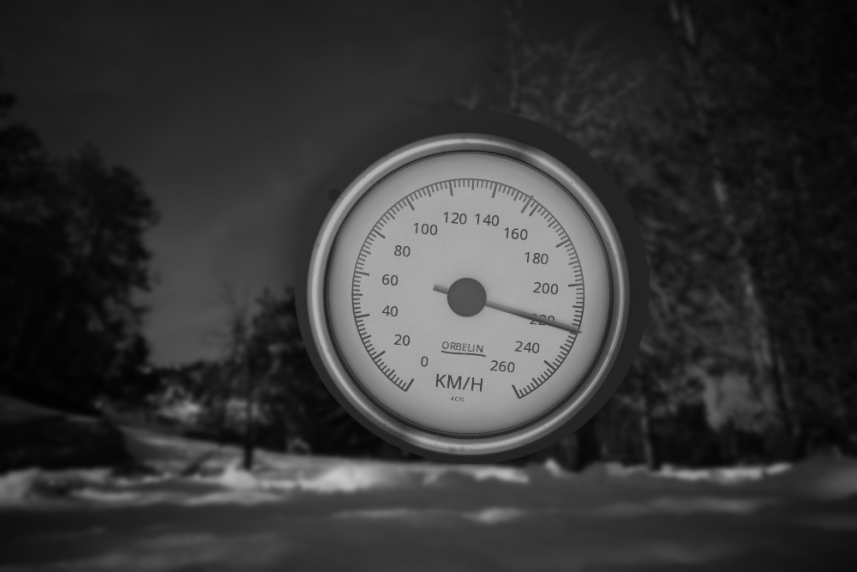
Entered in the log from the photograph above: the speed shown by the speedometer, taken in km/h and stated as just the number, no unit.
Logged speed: 220
